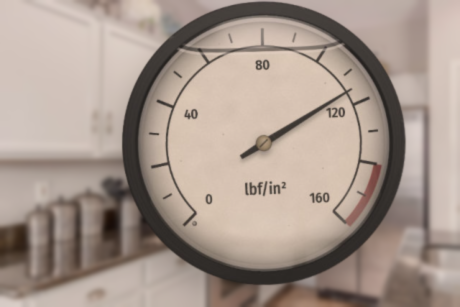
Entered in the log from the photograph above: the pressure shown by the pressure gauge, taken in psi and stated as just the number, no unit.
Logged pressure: 115
